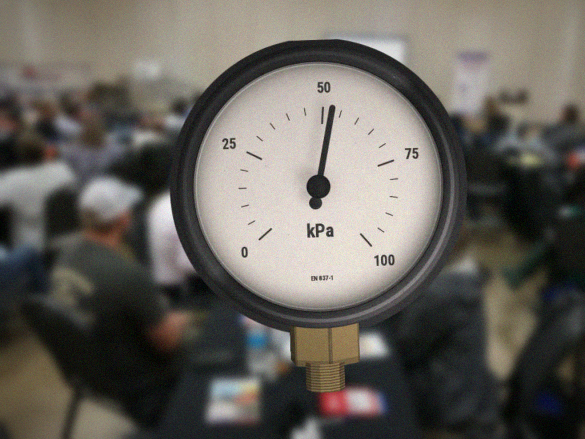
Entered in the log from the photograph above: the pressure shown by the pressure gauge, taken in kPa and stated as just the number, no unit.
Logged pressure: 52.5
